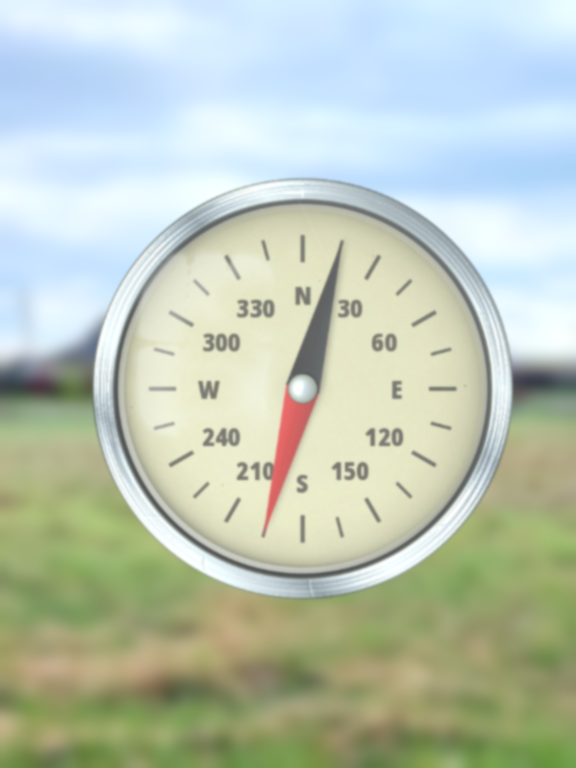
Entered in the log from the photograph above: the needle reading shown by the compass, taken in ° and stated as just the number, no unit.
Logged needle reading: 195
